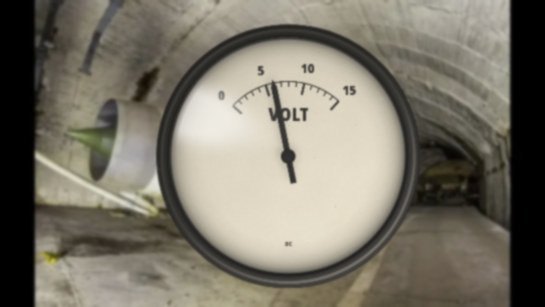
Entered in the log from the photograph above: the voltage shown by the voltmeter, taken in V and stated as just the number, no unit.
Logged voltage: 6
